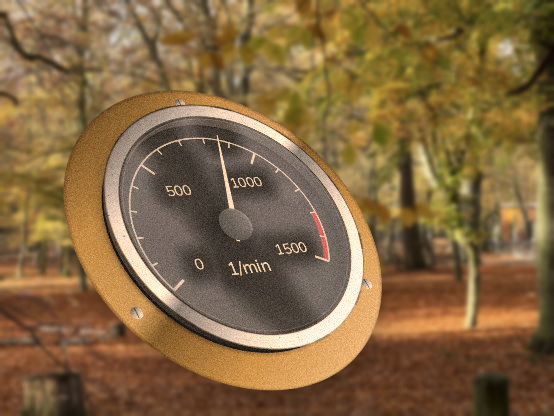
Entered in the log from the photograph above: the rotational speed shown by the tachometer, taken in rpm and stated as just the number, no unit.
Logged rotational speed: 850
